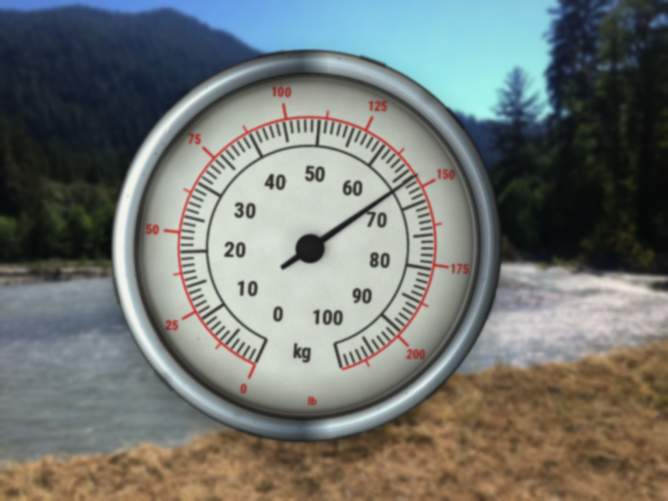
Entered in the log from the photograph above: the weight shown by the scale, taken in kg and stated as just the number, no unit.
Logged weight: 66
